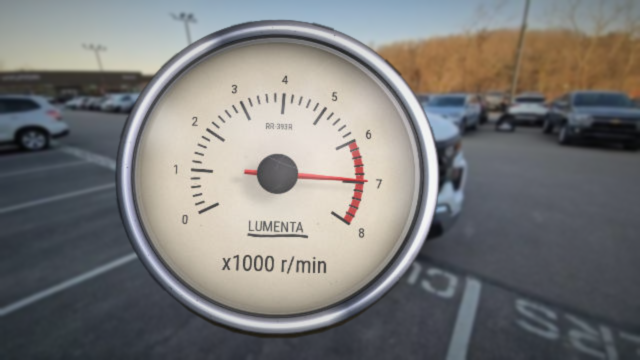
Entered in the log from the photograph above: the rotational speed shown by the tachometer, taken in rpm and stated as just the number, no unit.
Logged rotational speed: 7000
